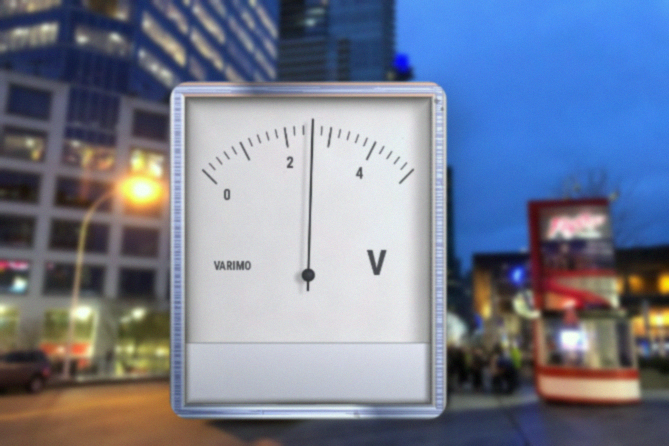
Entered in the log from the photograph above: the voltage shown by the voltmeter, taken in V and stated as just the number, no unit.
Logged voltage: 2.6
